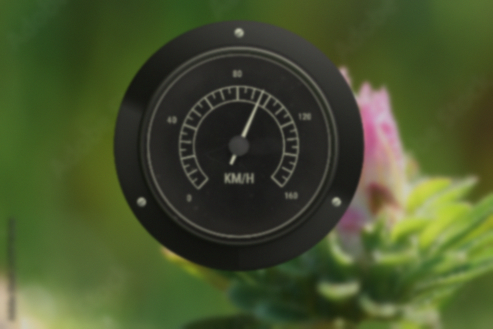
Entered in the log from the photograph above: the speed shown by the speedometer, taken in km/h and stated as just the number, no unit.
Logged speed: 95
